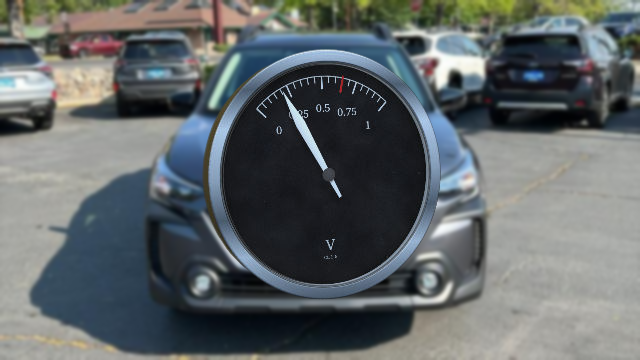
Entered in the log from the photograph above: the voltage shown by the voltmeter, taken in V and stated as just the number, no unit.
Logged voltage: 0.2
